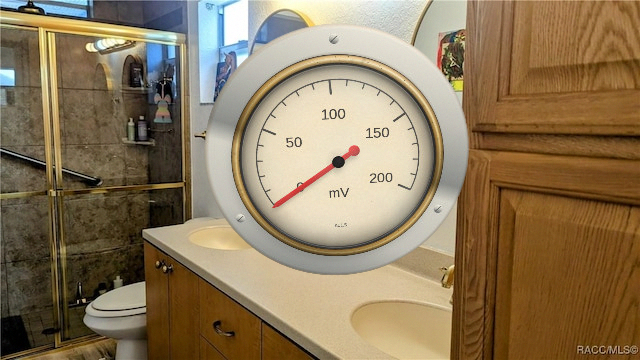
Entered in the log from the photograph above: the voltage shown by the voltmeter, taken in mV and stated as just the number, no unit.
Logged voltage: 0
